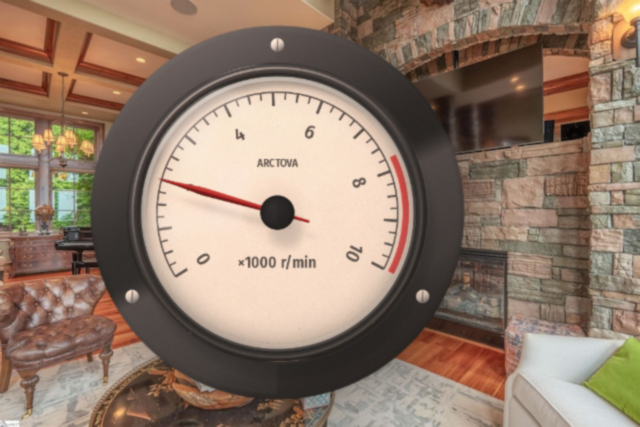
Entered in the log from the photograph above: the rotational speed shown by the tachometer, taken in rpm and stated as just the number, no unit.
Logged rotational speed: 2000
